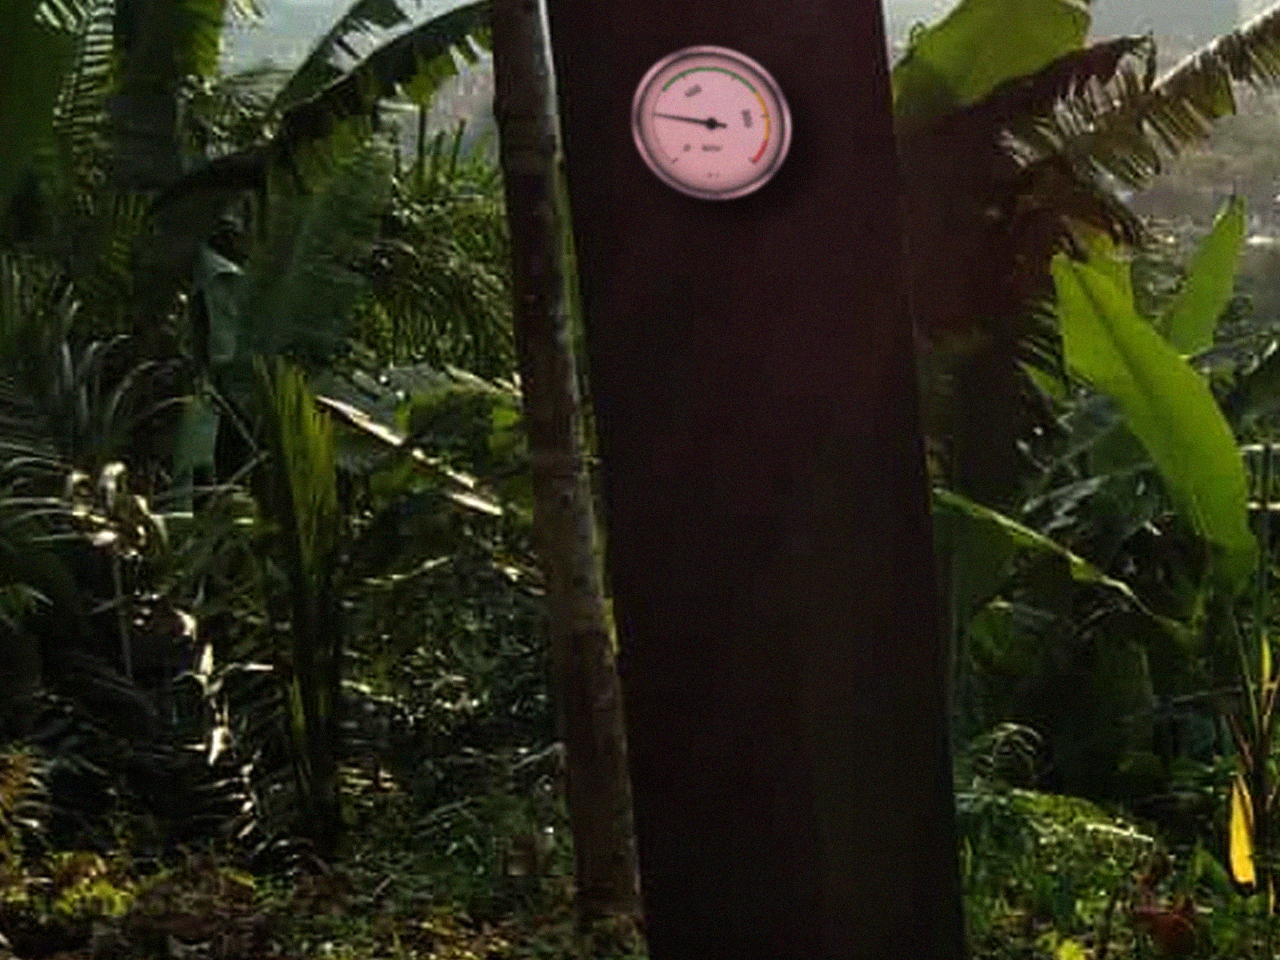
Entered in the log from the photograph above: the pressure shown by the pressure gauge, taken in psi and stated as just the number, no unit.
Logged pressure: 200
